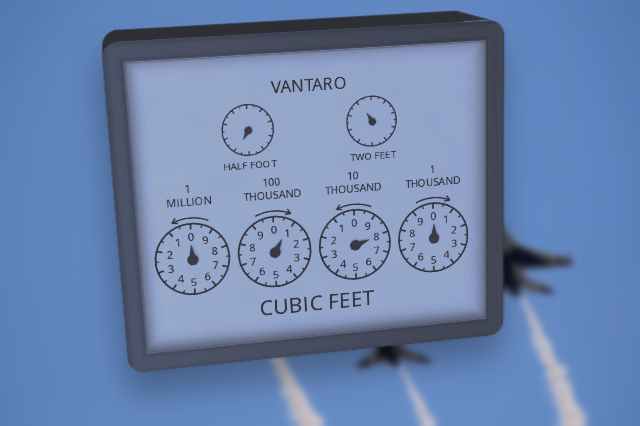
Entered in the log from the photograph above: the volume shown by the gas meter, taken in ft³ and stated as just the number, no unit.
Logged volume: 8000
